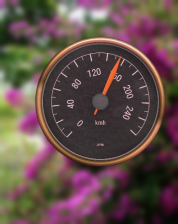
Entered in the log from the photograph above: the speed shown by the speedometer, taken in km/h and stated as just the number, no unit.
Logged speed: 155
